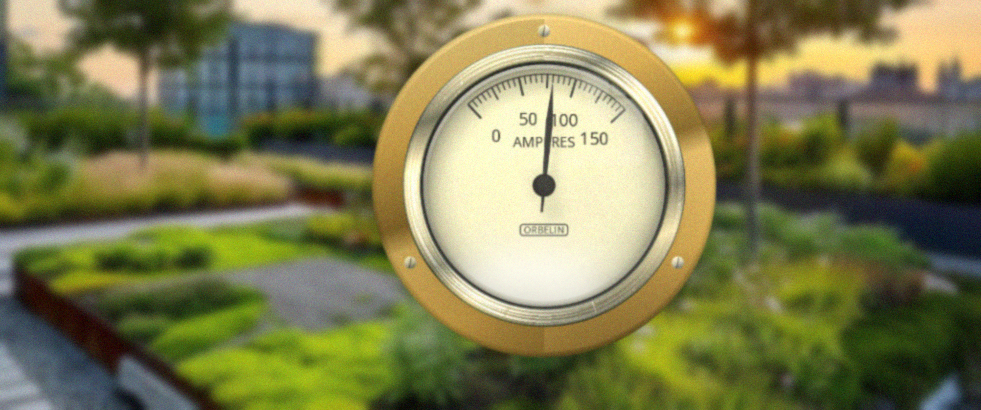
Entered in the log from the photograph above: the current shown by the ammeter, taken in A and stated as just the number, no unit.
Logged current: 80
